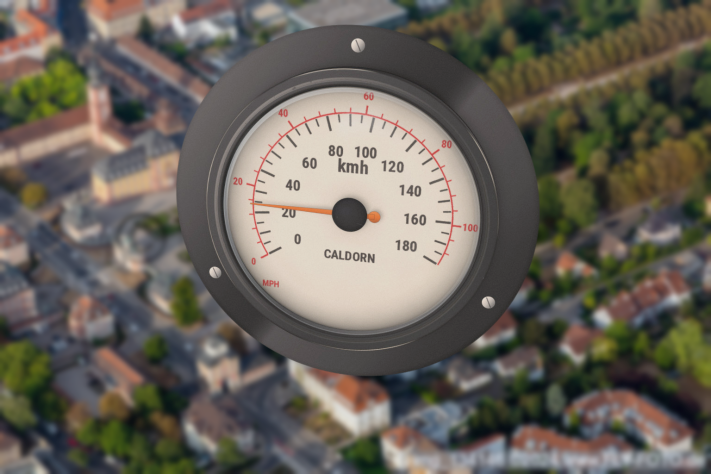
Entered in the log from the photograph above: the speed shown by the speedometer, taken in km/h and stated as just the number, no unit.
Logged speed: 25
